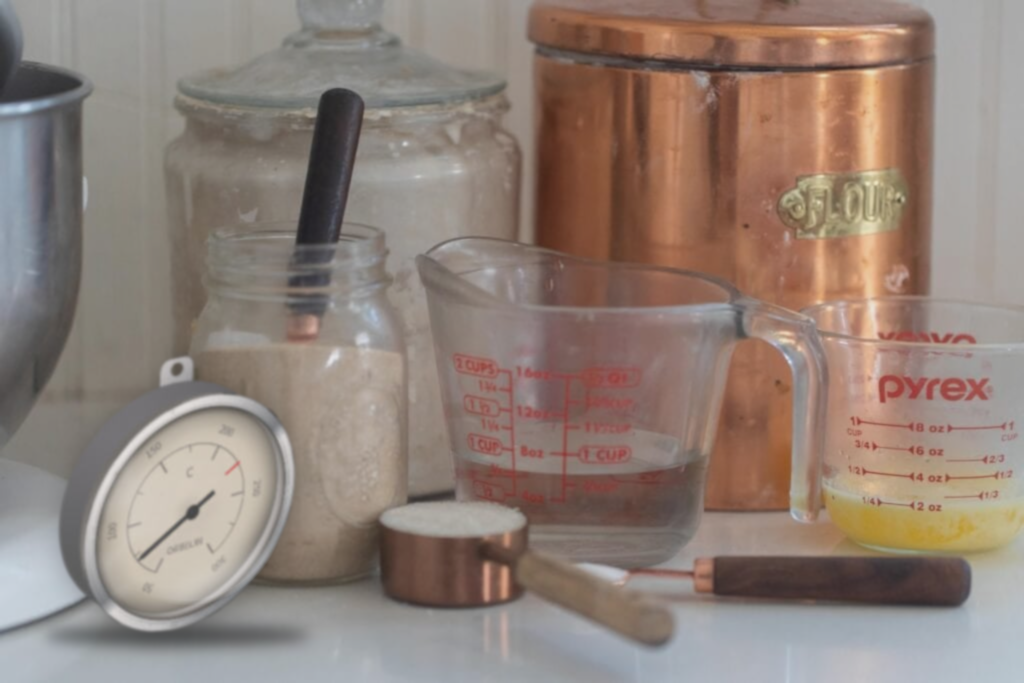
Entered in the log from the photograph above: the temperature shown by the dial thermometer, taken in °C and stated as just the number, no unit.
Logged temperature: 75
